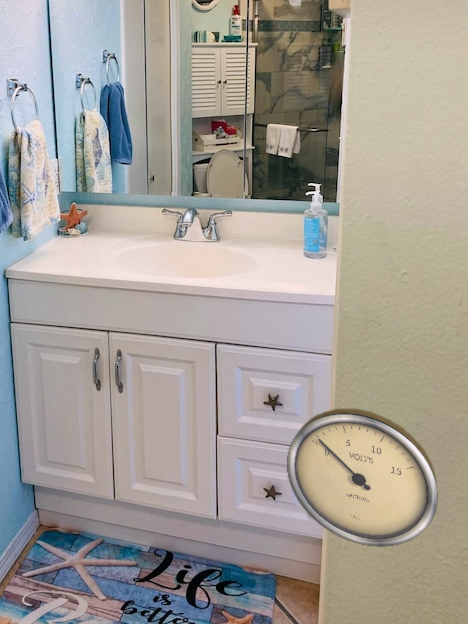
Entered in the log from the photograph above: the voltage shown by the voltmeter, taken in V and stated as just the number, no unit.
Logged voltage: 1
